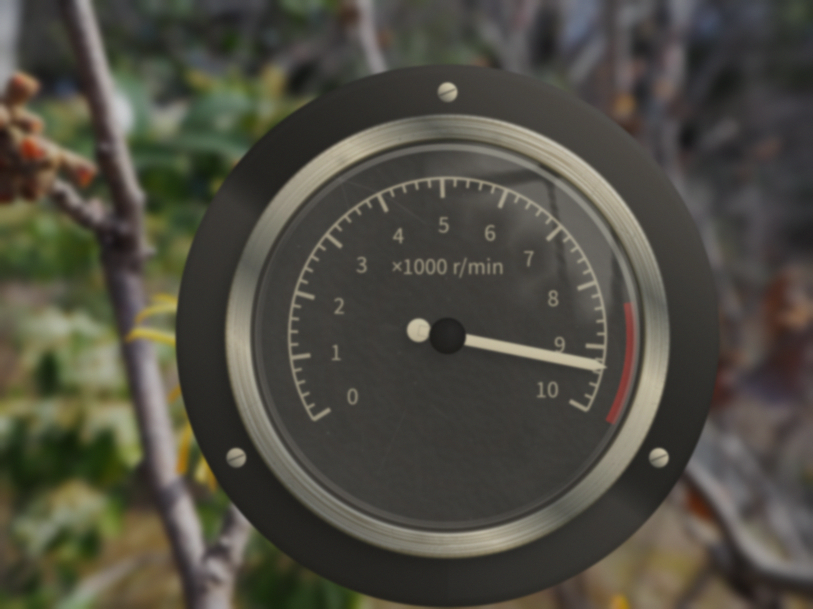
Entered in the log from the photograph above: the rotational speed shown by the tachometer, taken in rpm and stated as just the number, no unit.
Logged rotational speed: 9300
